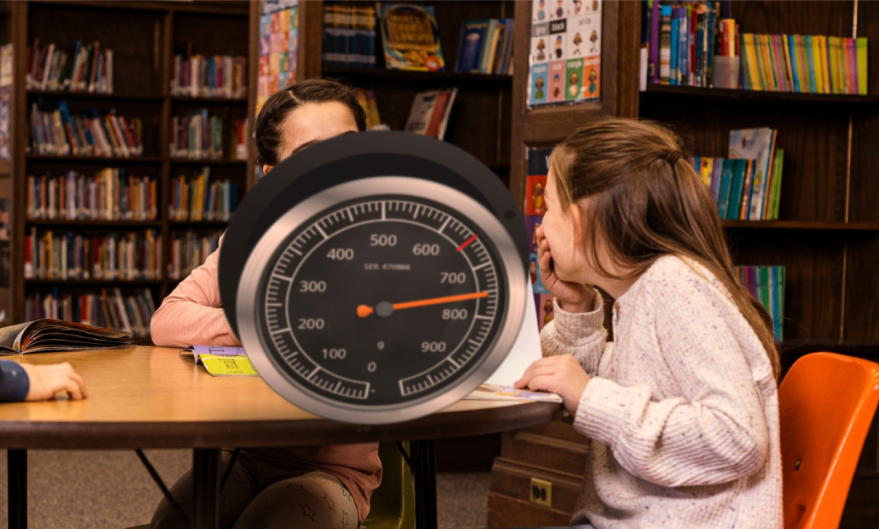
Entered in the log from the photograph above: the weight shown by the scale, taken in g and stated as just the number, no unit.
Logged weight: 750
